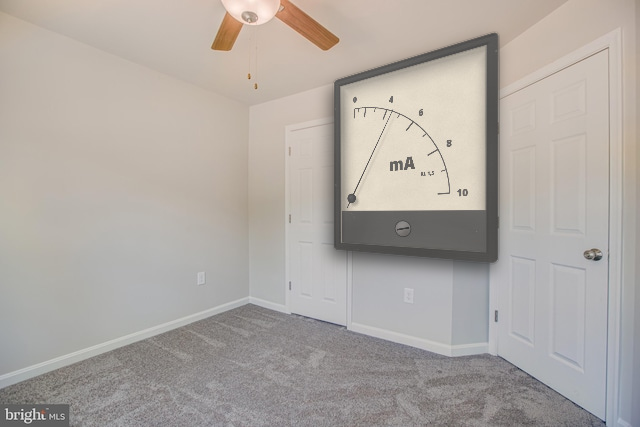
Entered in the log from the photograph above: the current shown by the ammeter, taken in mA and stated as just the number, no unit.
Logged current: 4.5
